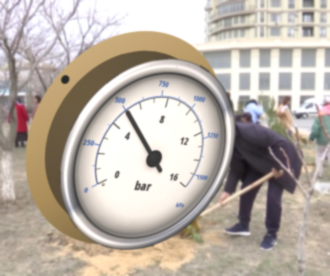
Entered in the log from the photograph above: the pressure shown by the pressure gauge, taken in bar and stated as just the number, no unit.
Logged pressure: 5
